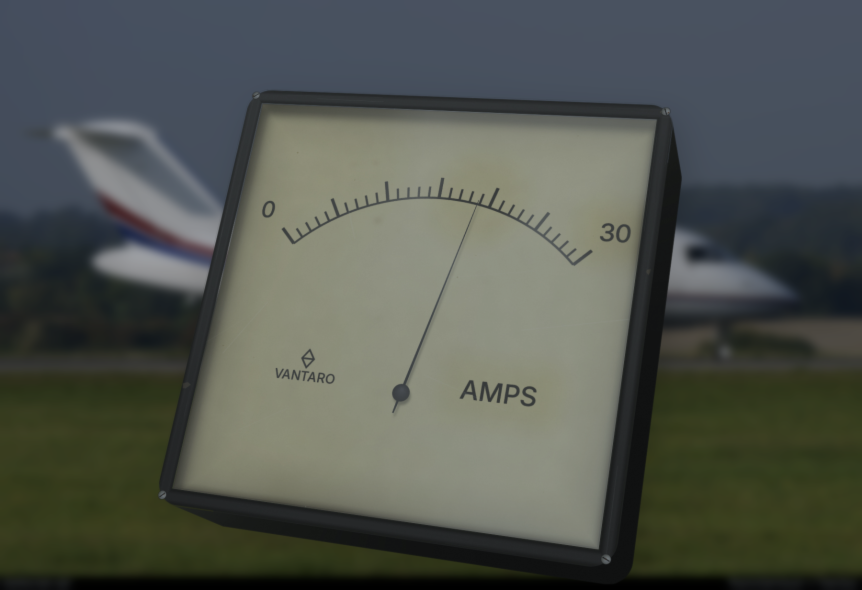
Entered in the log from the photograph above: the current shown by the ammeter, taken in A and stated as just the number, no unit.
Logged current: 19
